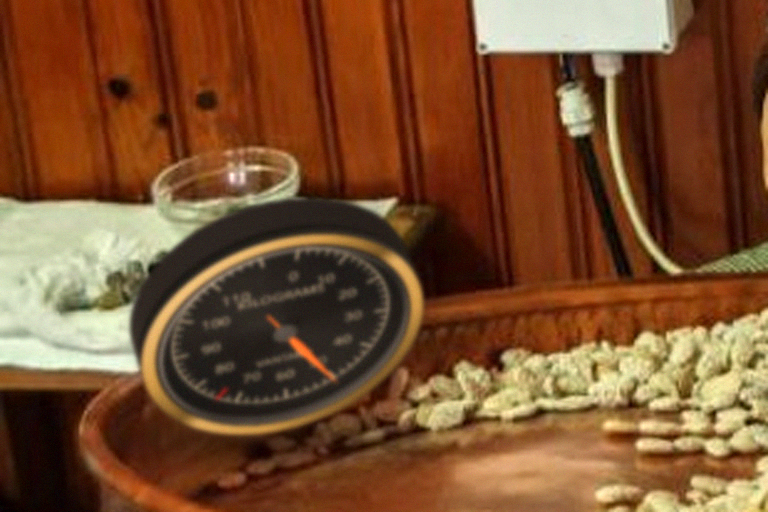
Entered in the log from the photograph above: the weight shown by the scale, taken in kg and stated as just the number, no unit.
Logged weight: 50
